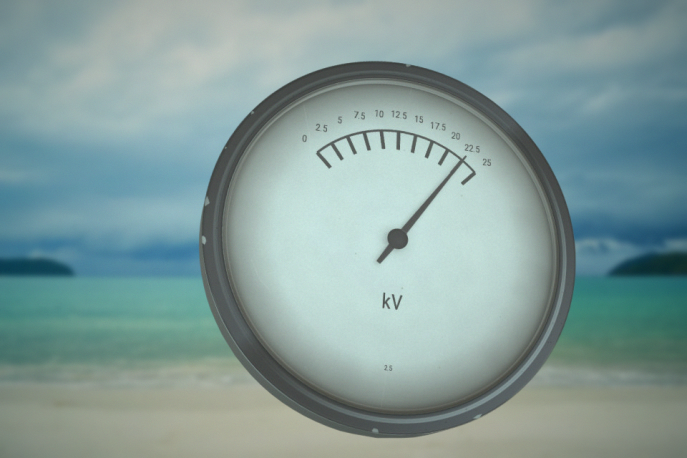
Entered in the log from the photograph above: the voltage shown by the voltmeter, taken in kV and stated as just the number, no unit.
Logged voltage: 22.5
